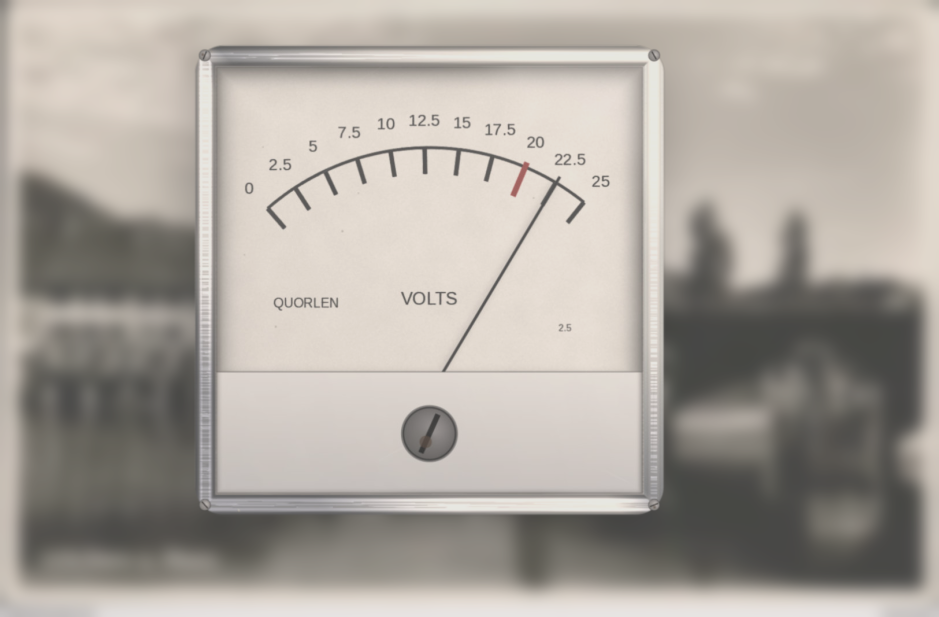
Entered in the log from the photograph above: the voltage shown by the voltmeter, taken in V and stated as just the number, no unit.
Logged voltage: 22.5
